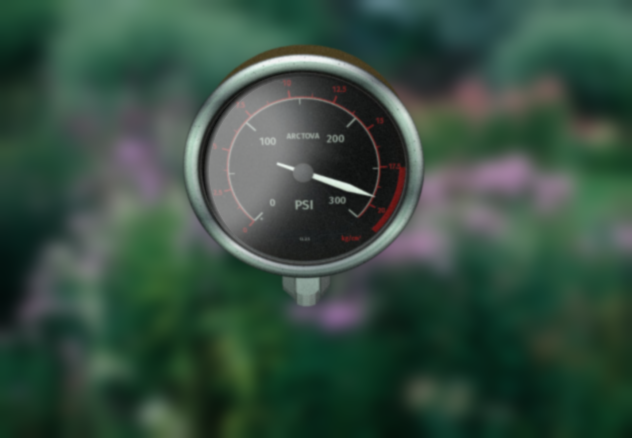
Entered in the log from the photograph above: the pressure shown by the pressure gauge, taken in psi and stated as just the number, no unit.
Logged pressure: 275
